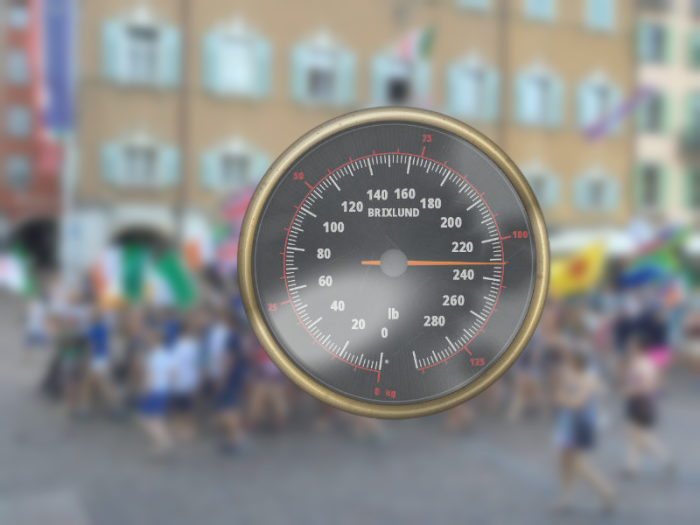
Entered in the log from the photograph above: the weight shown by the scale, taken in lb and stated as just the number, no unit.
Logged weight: 232
